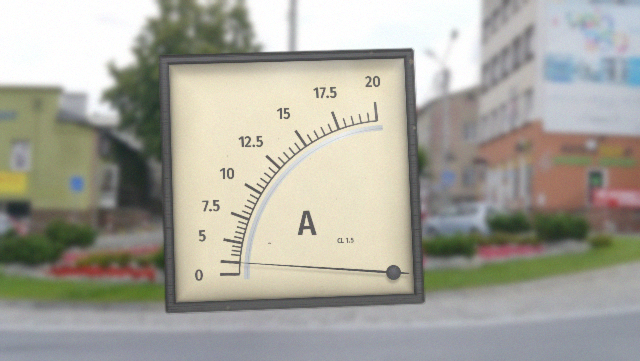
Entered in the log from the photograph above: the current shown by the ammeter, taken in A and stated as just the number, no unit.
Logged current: 2.5
